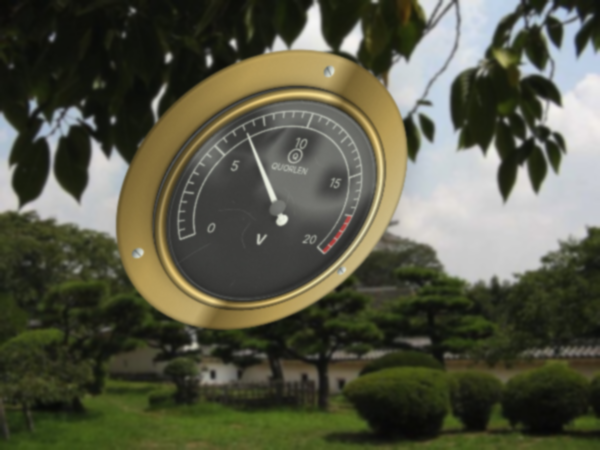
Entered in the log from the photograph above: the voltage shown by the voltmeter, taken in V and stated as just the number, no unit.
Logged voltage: 6.5
